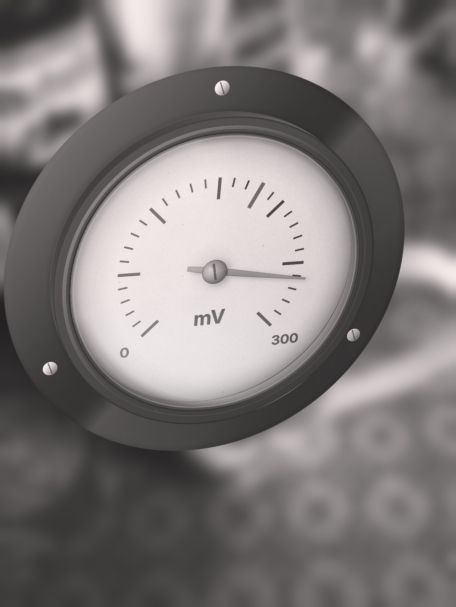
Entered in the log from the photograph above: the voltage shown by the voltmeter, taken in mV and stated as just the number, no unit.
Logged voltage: 260
